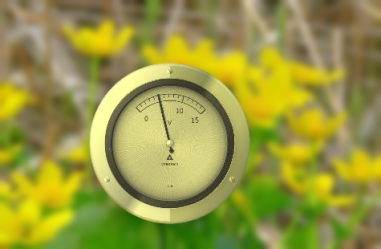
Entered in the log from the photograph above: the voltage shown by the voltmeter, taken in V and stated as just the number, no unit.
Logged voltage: 5
